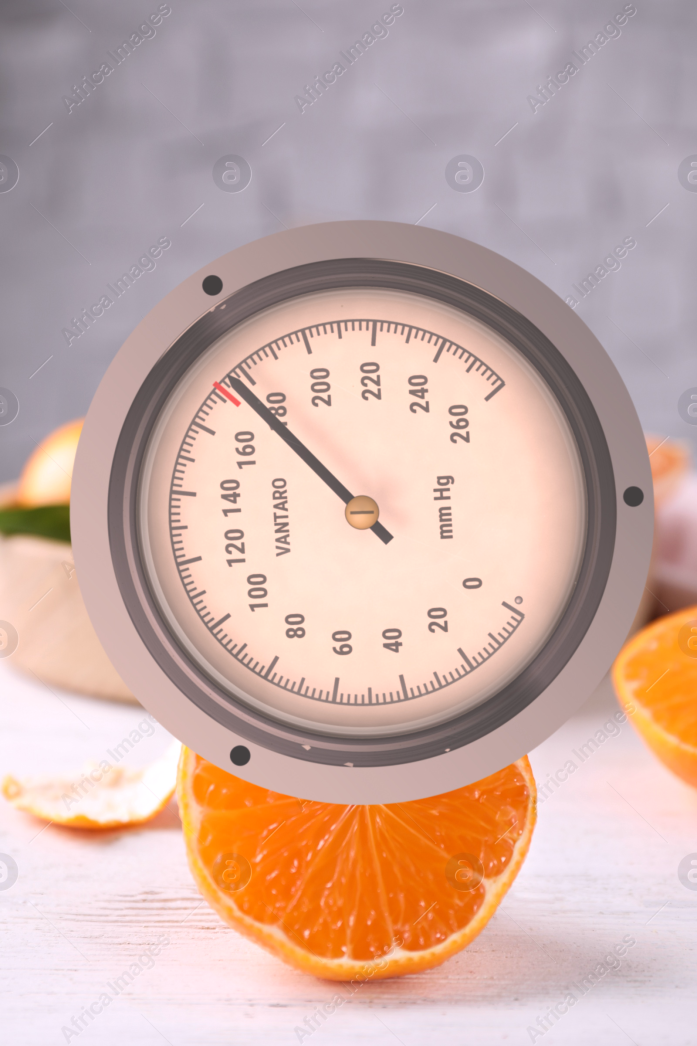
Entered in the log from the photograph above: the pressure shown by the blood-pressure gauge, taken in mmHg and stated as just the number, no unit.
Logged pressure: 176
